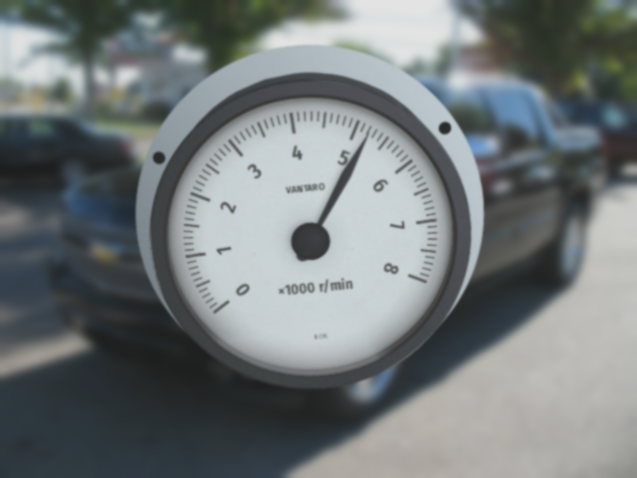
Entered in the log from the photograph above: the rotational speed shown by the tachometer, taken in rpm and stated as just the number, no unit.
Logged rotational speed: 5200
